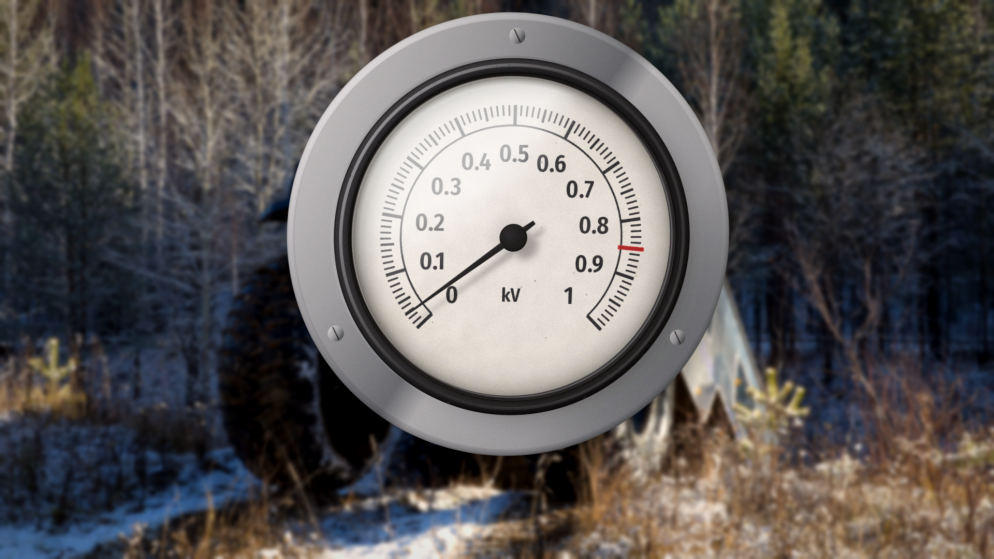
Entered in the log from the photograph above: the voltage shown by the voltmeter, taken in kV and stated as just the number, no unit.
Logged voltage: 0.03
